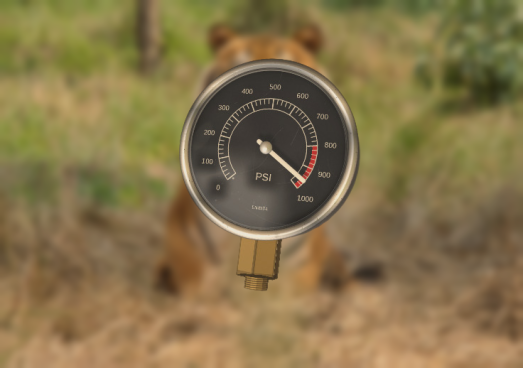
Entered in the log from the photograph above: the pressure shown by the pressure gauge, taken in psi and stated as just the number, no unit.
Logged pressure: 960
